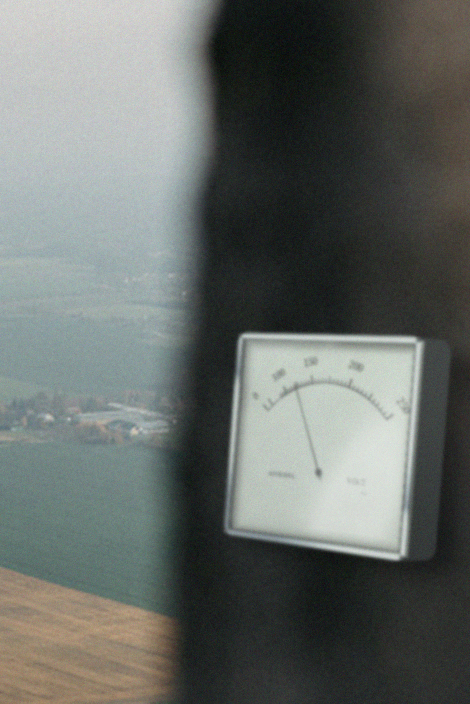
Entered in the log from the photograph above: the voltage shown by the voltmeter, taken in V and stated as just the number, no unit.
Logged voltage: 125
